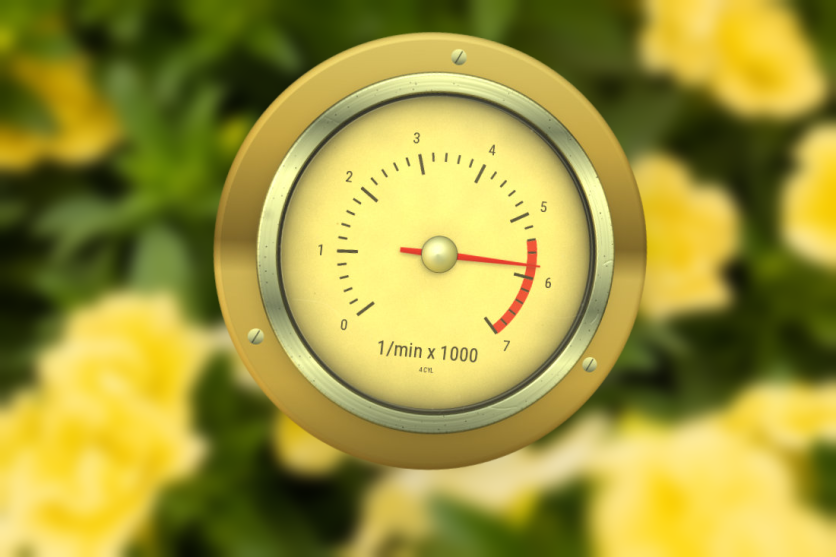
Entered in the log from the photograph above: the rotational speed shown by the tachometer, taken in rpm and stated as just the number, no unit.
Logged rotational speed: 5800
